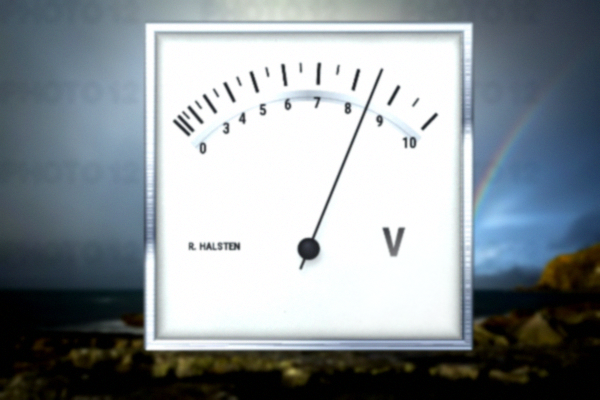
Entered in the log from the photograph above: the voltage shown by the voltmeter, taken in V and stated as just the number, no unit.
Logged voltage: 8.5
